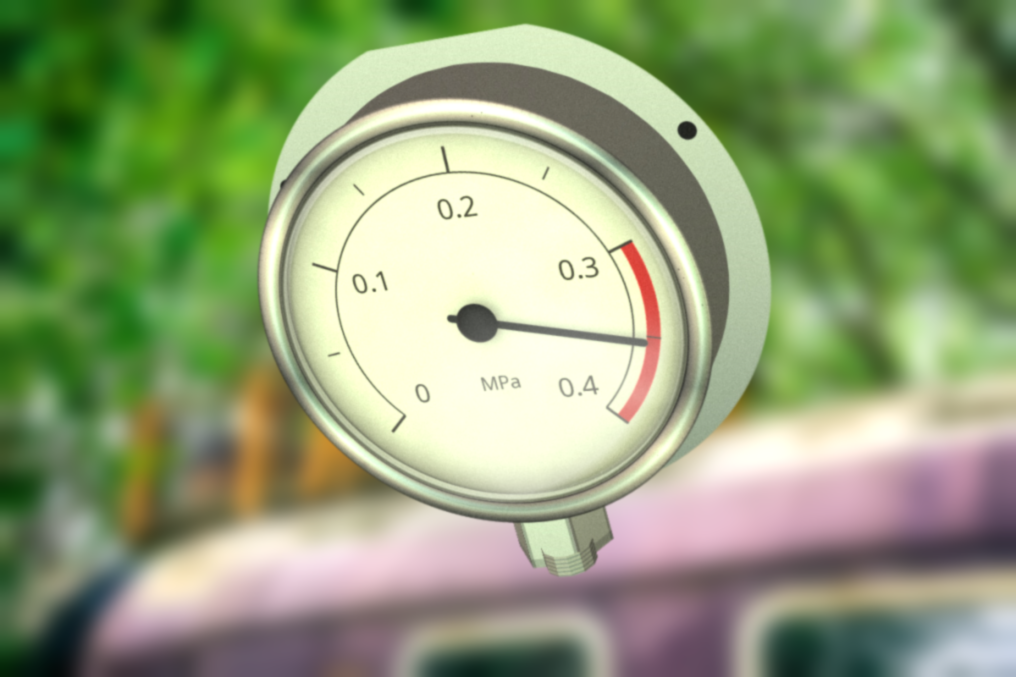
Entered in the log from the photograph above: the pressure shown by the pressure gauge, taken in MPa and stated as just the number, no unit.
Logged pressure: 0.35
